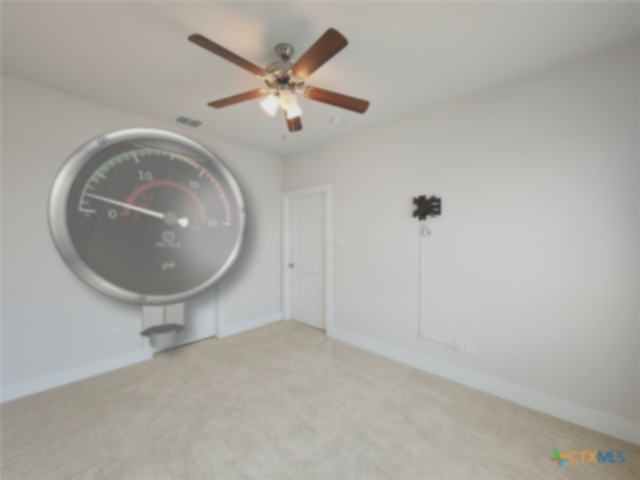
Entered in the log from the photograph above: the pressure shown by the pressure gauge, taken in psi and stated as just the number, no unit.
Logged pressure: 2
